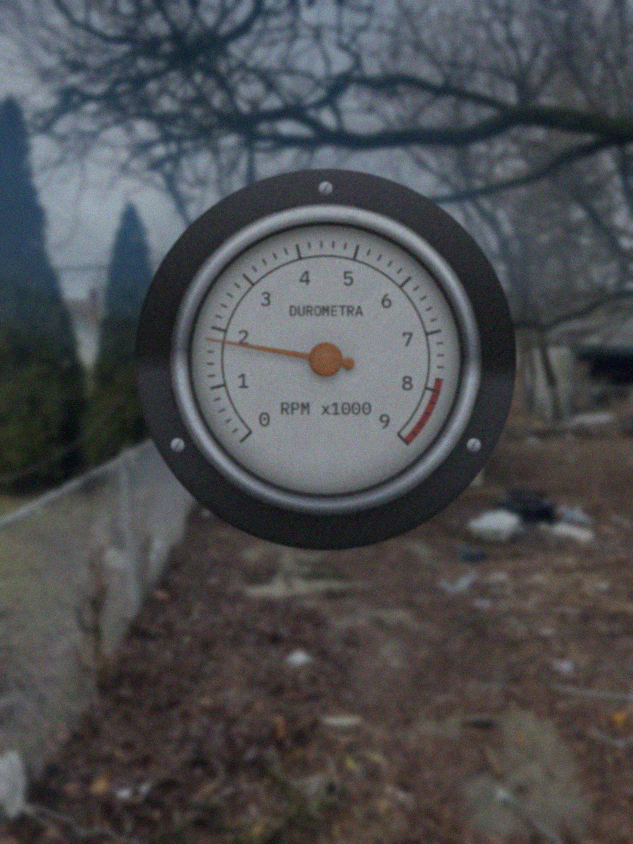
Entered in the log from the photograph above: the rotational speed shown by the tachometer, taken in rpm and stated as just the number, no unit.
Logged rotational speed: 1800
